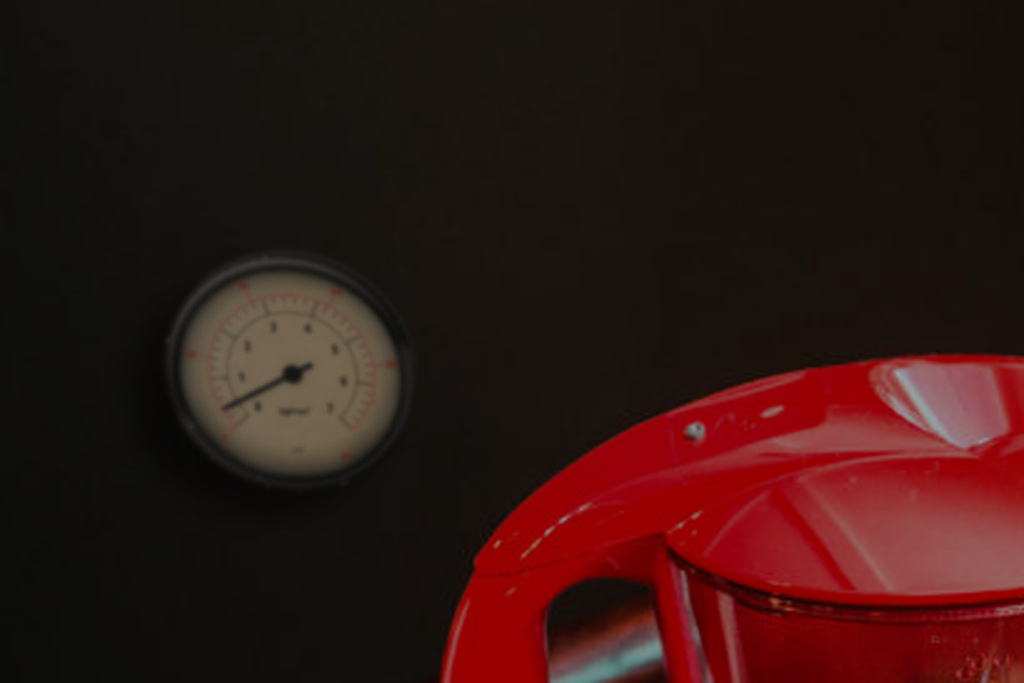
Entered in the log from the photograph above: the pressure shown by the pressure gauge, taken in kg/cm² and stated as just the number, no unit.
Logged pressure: 0.4
